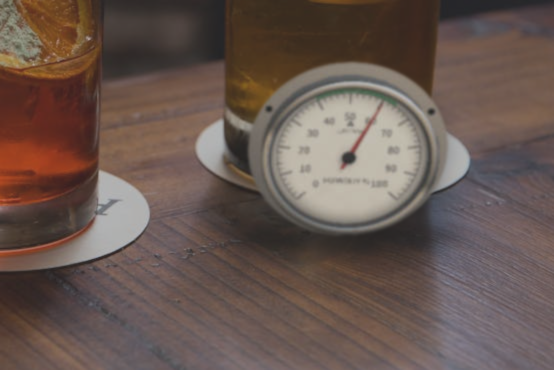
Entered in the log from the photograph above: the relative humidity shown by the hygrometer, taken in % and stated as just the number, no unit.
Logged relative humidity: 60
